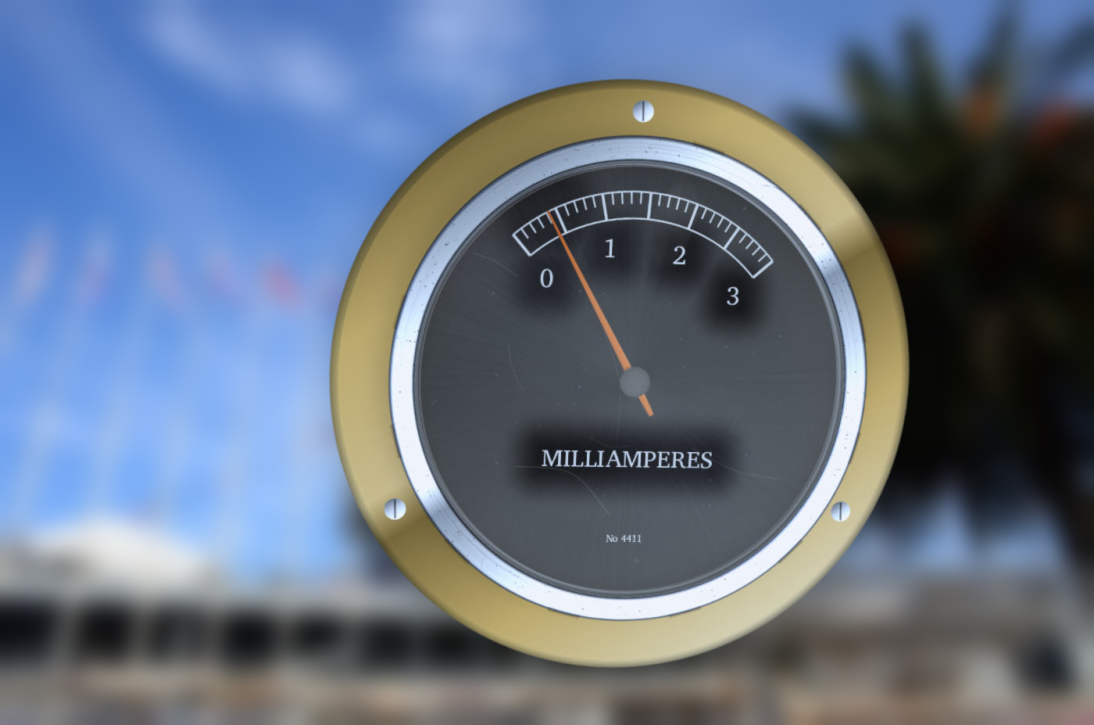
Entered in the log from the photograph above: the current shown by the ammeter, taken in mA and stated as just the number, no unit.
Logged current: 0.4
